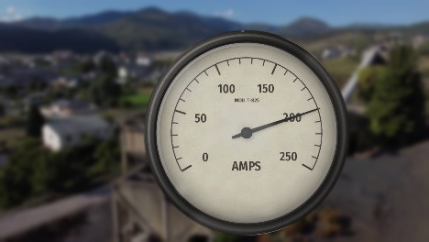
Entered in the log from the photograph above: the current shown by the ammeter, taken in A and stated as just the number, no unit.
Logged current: 200
